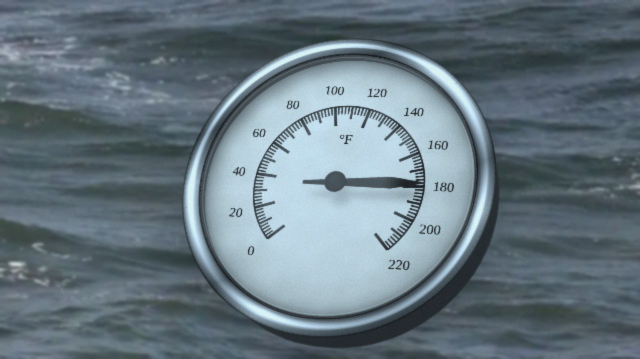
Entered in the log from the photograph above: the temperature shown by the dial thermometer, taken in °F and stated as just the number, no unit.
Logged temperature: 180
